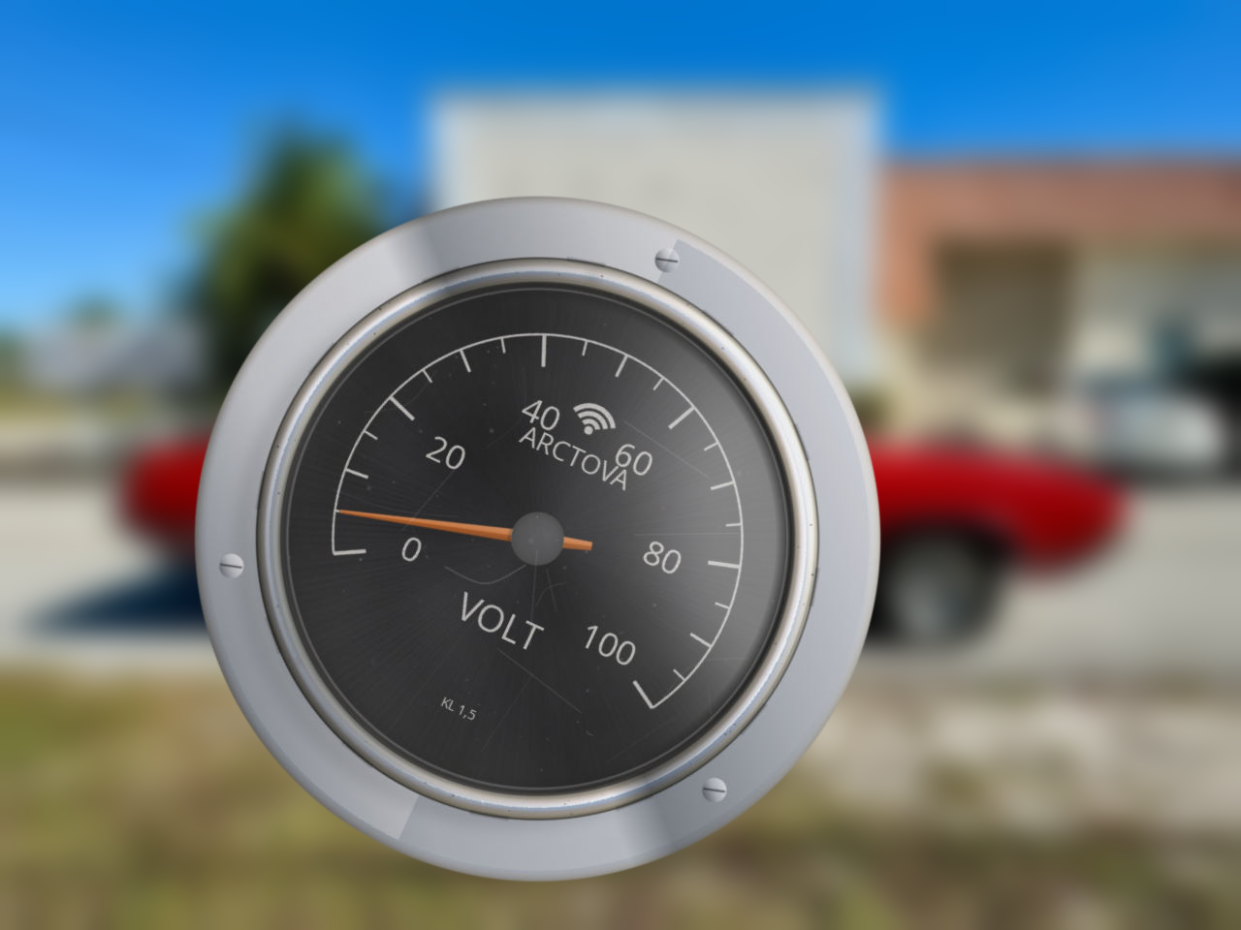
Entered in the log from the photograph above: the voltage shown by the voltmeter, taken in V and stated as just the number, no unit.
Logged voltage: 5
